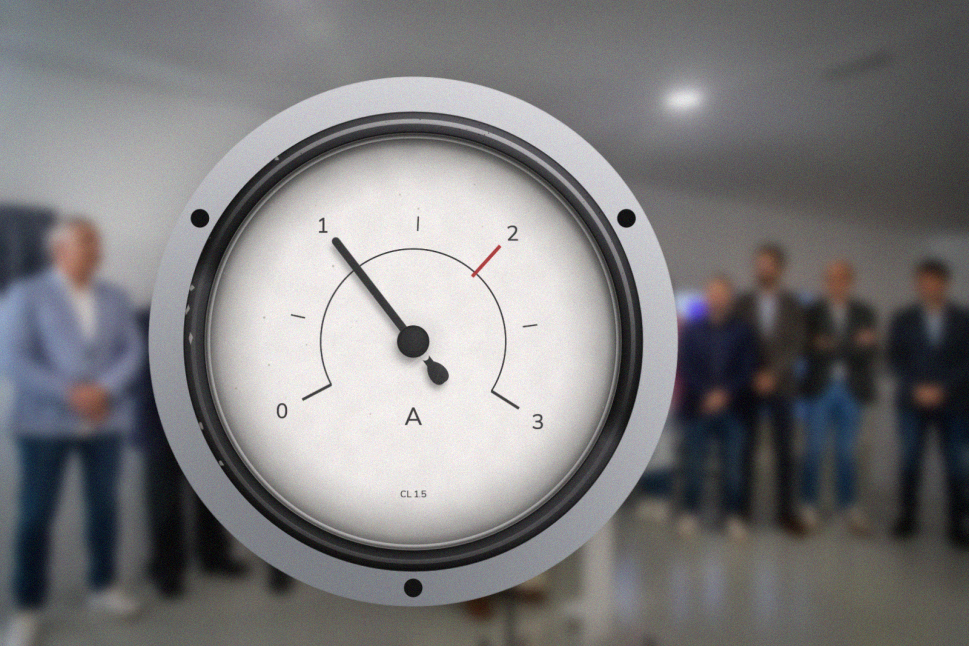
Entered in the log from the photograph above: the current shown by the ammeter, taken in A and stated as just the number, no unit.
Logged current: 1
